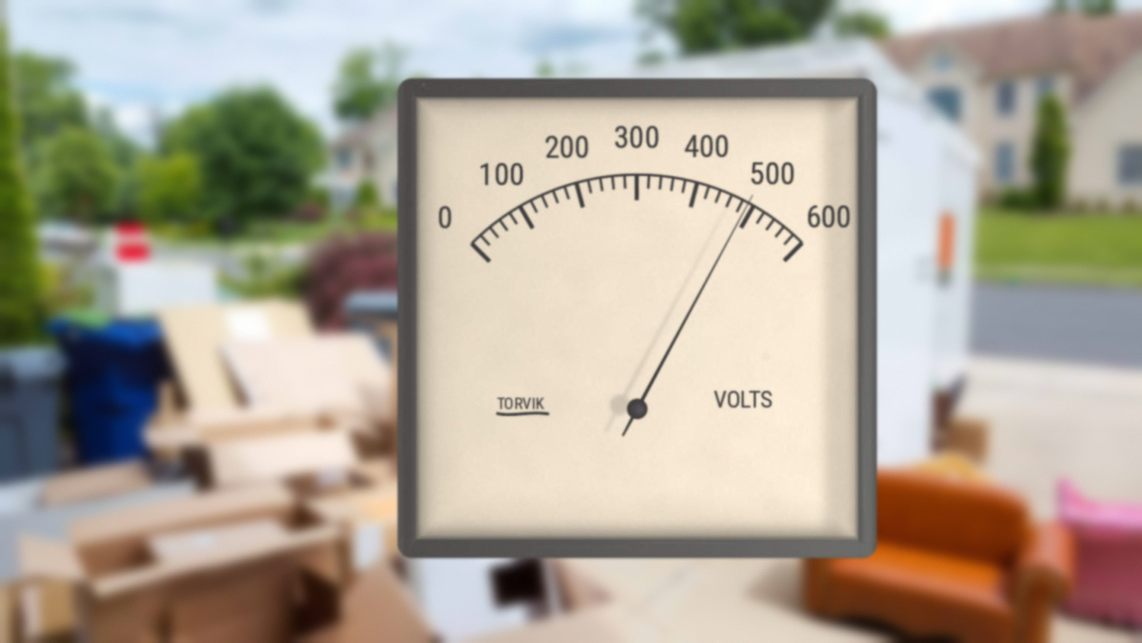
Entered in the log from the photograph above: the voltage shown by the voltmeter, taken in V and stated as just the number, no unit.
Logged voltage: 490
